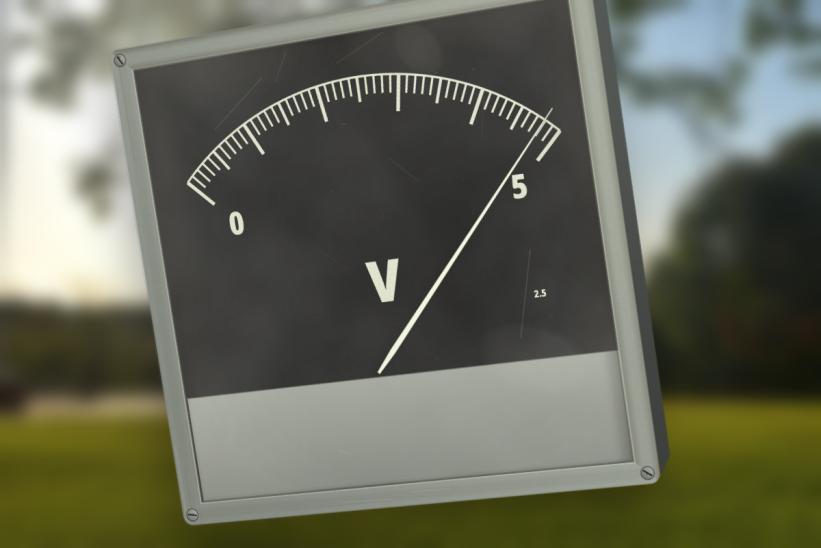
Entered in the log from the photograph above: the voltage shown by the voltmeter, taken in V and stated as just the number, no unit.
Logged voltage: 4.8
